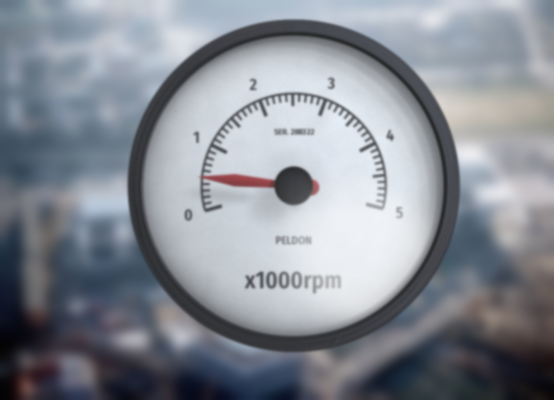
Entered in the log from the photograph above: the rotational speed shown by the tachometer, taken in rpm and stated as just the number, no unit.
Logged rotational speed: 500
